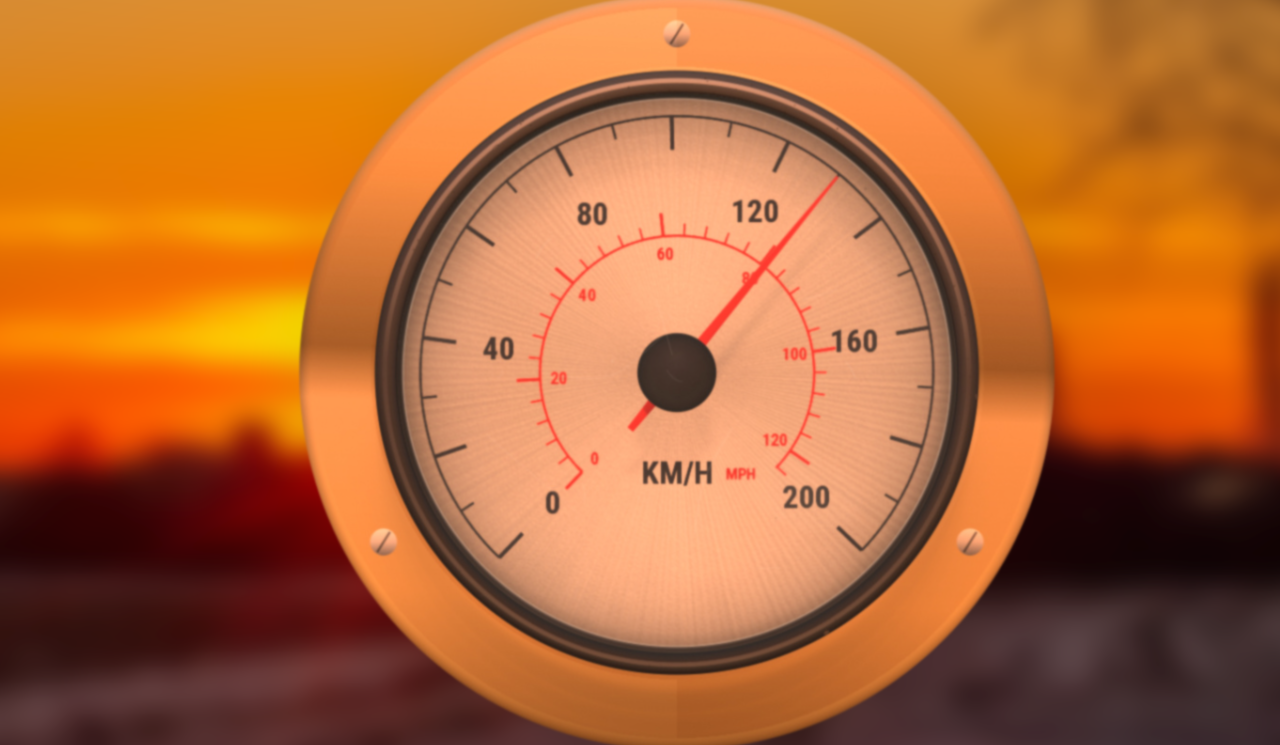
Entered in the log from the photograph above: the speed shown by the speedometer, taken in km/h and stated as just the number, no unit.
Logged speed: 130
